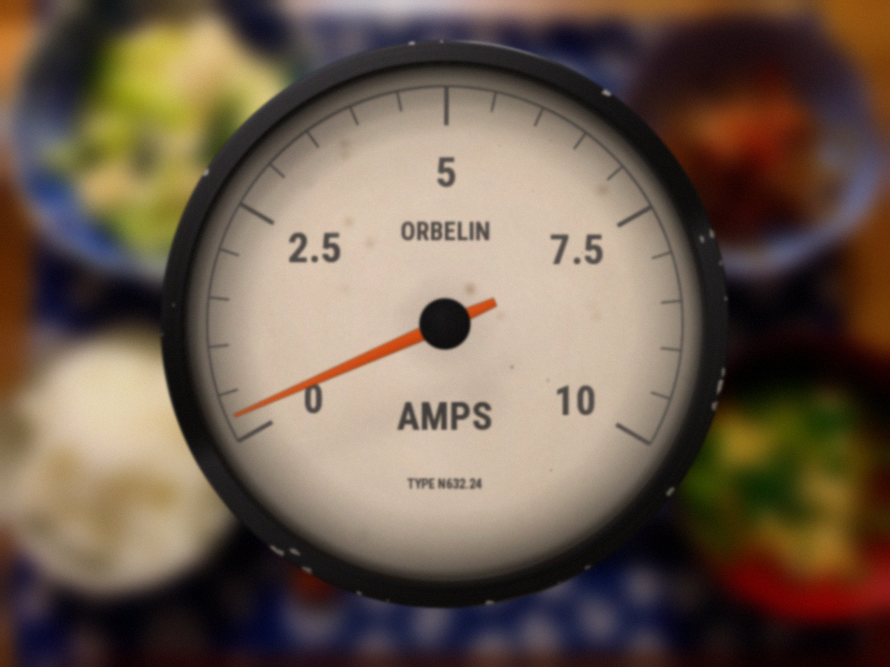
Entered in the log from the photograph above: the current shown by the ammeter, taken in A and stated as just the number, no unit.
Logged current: 0.25
